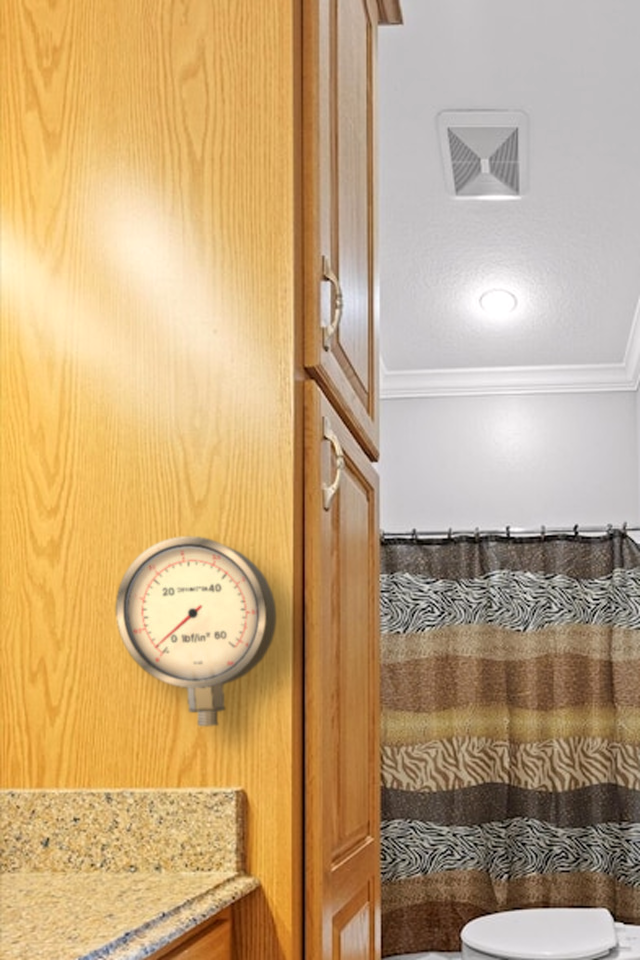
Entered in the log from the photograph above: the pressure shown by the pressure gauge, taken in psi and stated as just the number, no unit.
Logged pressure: 2
